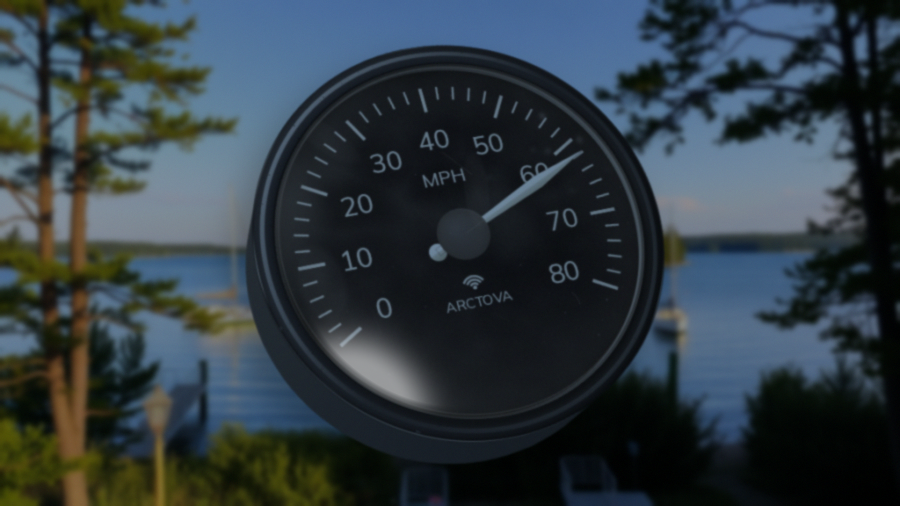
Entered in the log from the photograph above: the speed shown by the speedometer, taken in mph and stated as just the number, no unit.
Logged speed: 62
